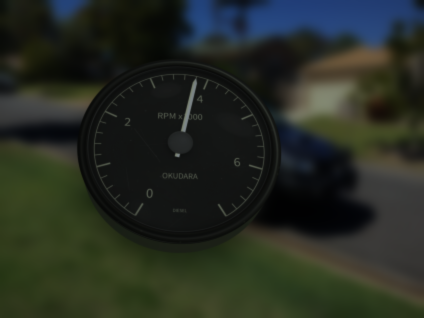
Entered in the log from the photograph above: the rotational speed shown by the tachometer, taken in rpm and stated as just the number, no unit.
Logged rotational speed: 3800
